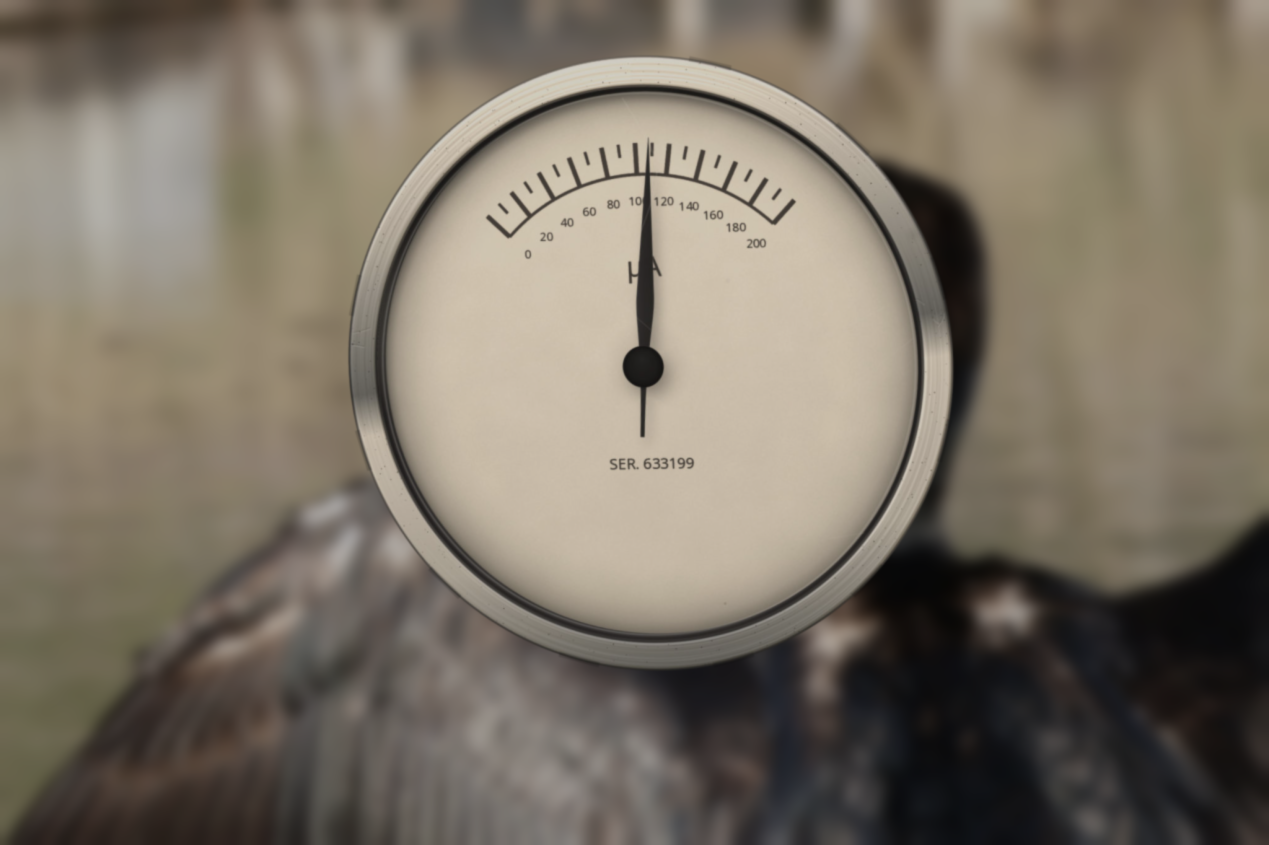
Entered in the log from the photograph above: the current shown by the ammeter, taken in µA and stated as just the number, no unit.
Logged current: 110
